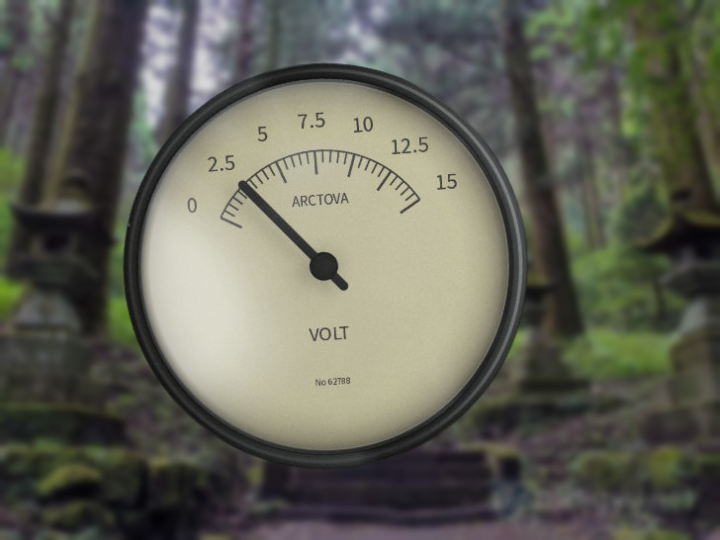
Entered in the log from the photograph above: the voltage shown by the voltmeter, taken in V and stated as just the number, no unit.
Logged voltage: 2.5
